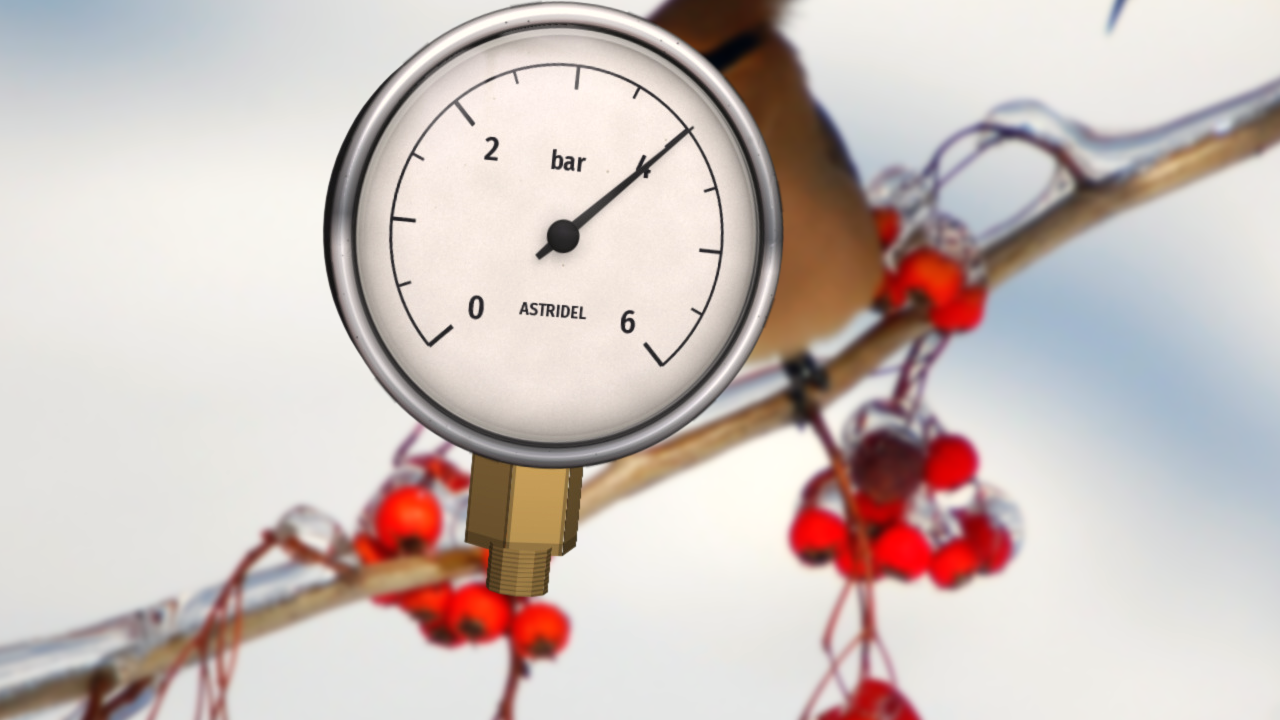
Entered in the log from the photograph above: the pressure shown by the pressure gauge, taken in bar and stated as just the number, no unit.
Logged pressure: 4
